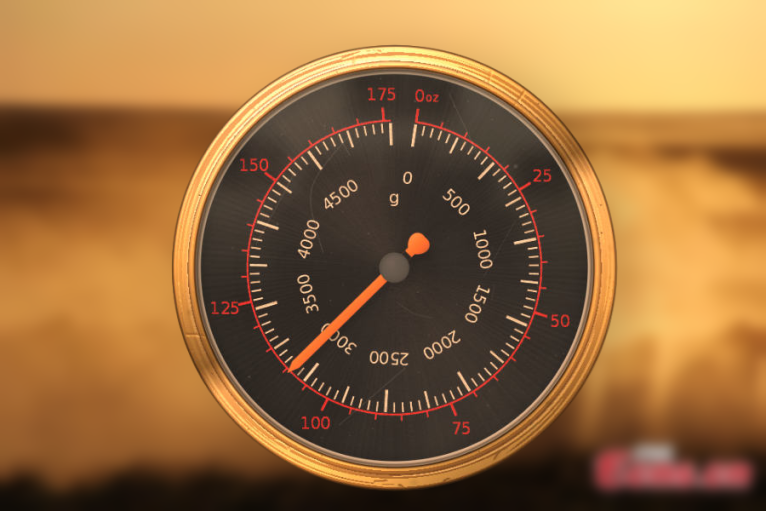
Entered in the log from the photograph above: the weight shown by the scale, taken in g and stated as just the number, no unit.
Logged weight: 3100
